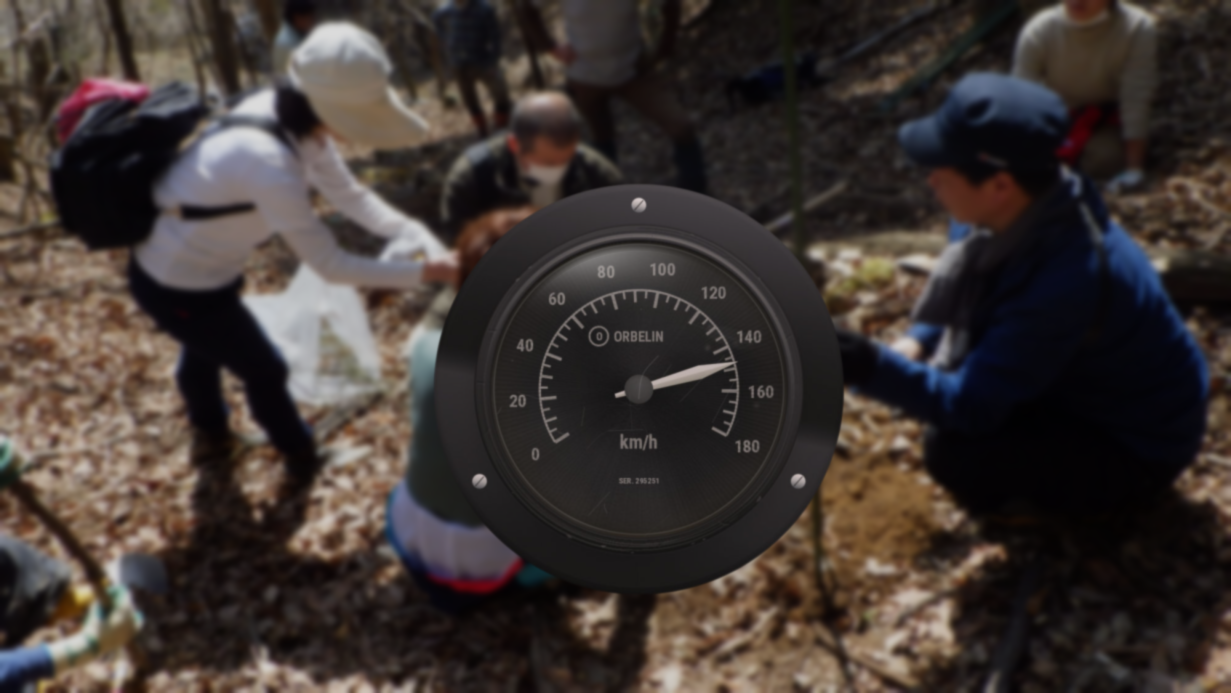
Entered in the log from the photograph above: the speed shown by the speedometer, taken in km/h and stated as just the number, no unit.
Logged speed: 147.5
